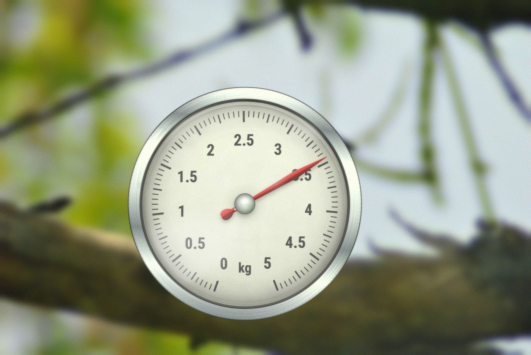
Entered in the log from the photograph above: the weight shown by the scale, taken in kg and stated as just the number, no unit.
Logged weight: 3.45
